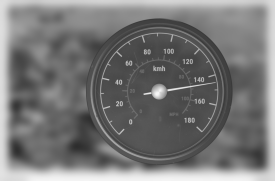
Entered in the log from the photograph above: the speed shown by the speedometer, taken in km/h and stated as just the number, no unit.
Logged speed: 145
